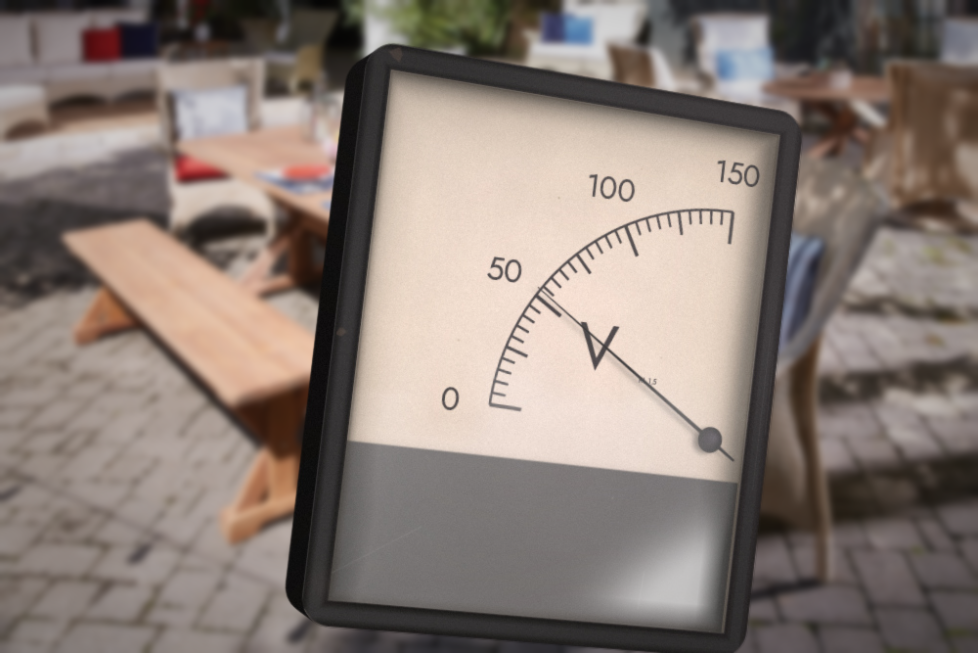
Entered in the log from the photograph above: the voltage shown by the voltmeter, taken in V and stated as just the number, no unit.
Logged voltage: 52.5
